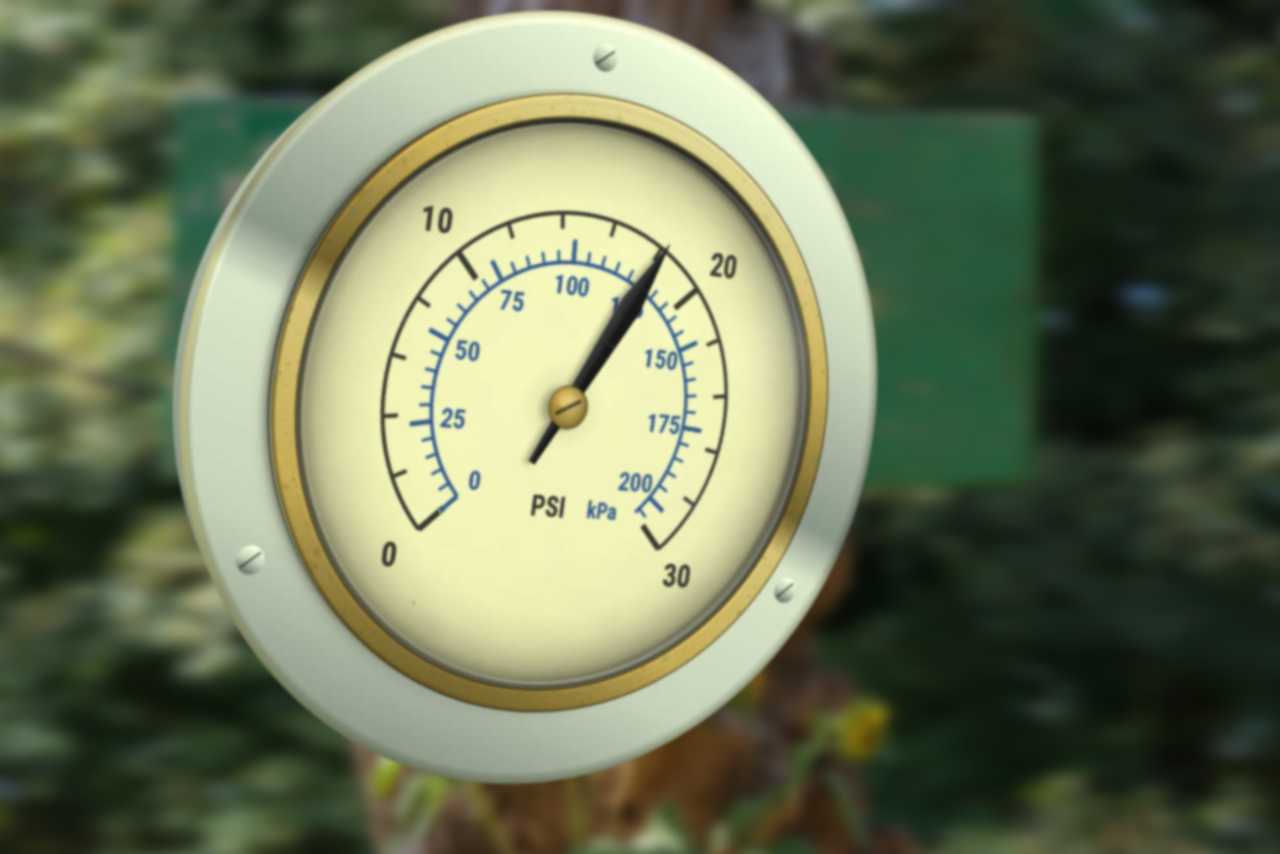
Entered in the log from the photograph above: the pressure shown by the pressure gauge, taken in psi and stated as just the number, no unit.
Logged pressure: 18
